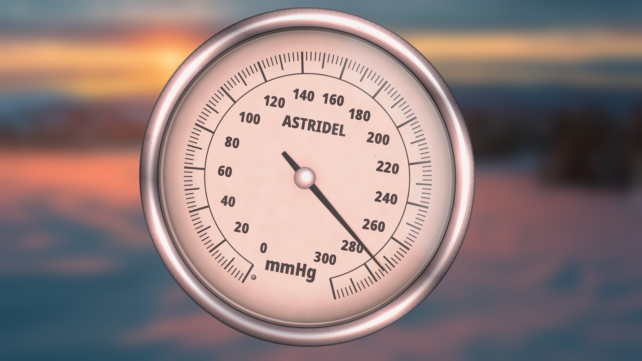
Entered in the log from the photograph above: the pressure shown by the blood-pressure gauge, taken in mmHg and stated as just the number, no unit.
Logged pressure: 274
